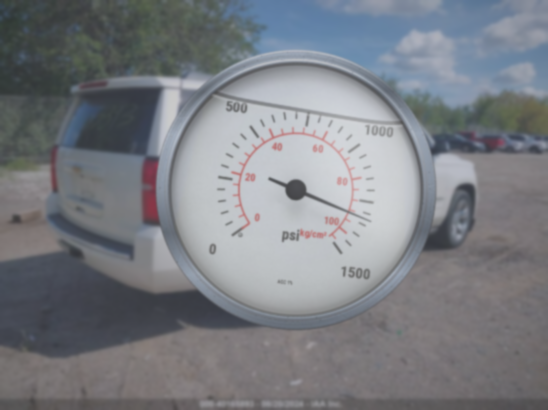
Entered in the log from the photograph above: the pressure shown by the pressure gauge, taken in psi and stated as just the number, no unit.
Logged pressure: 1325
